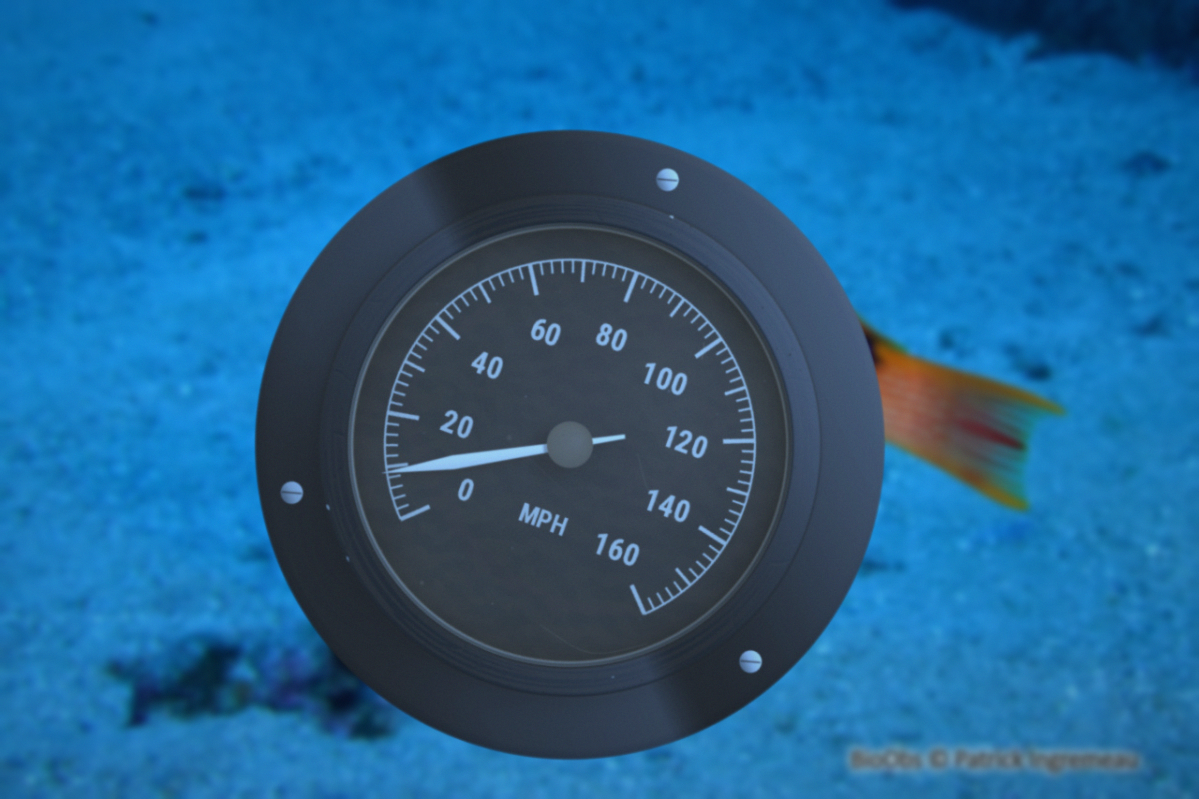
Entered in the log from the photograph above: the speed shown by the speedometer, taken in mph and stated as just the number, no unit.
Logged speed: 9
